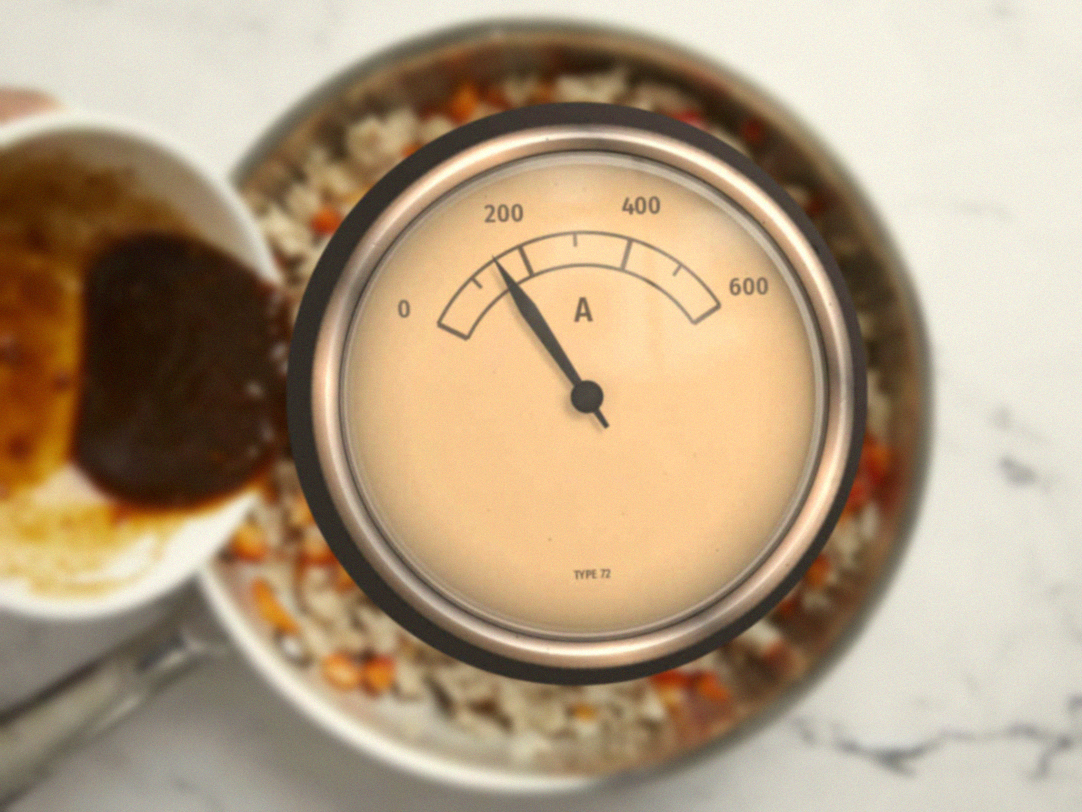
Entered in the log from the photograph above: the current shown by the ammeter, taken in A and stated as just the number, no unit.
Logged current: 150
